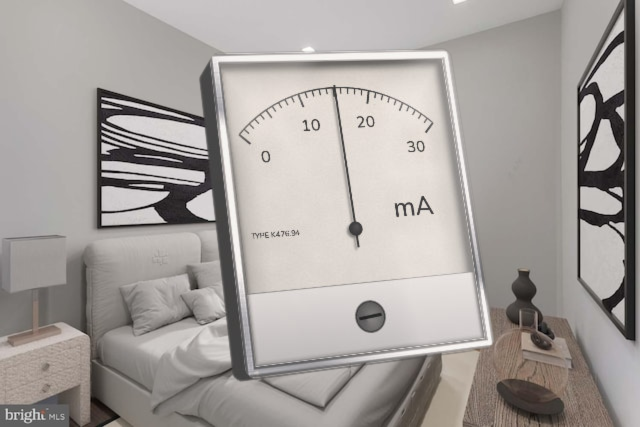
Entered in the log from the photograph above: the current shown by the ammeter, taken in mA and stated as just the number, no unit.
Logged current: 15
